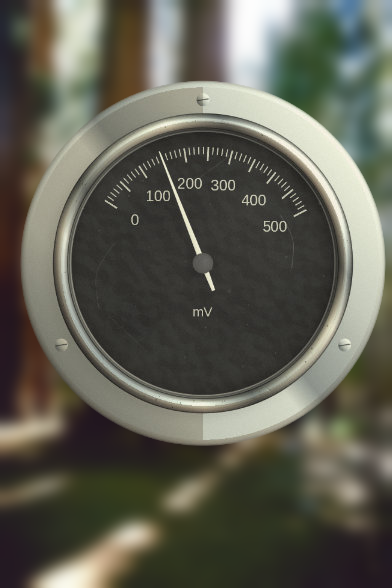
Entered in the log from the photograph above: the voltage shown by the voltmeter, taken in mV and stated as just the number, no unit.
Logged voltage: 150
